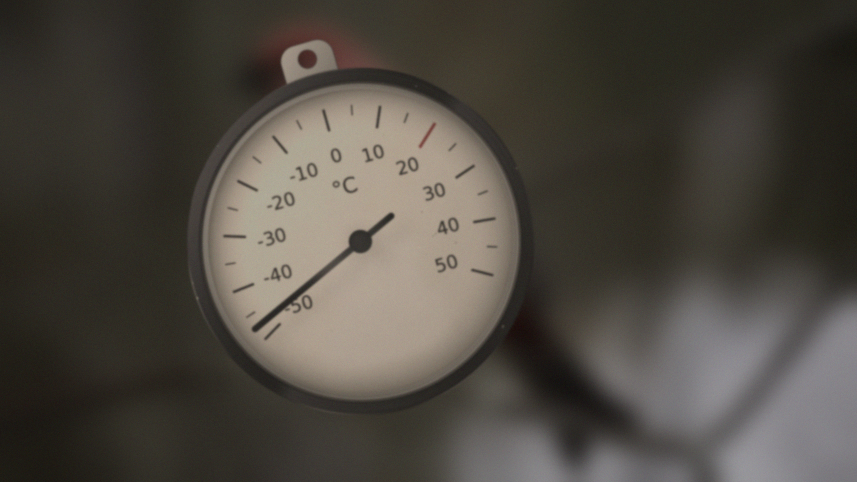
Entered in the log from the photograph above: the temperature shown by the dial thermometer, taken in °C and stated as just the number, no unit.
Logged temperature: -47.5
